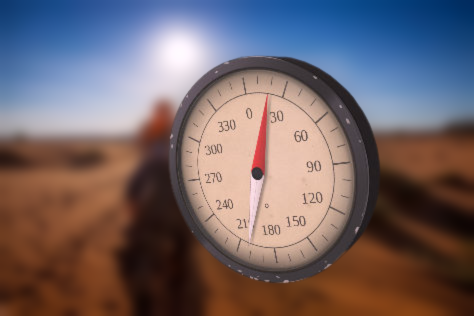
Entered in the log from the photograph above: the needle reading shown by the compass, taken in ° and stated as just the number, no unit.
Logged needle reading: 20
